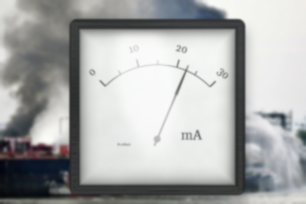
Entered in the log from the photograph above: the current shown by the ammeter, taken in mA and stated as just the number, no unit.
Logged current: 22.5
